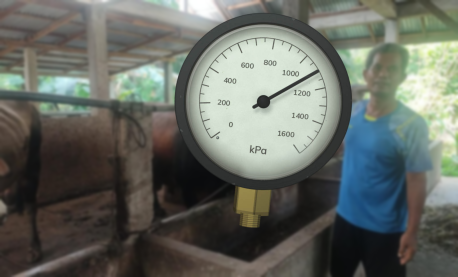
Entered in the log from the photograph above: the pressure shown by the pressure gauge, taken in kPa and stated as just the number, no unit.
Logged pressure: 1100
